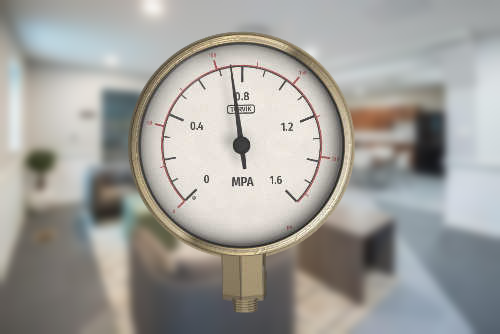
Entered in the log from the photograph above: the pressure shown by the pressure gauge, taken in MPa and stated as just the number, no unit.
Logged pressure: 0.75
